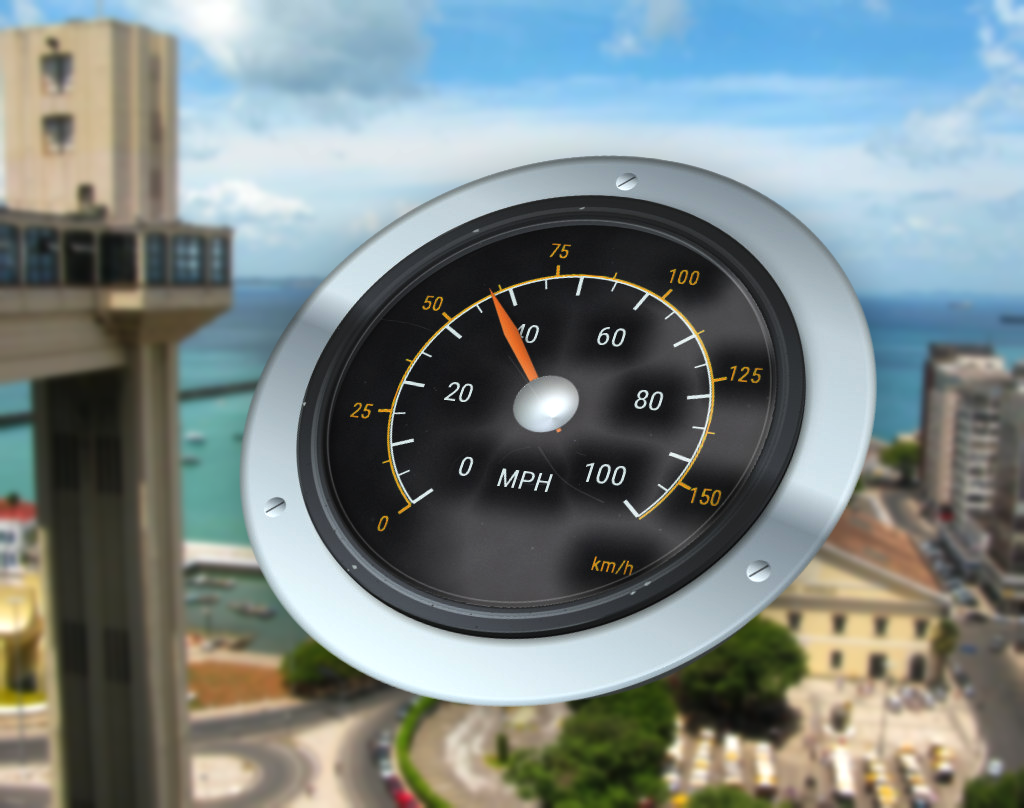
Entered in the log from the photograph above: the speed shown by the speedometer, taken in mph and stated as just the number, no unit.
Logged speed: 37.5
